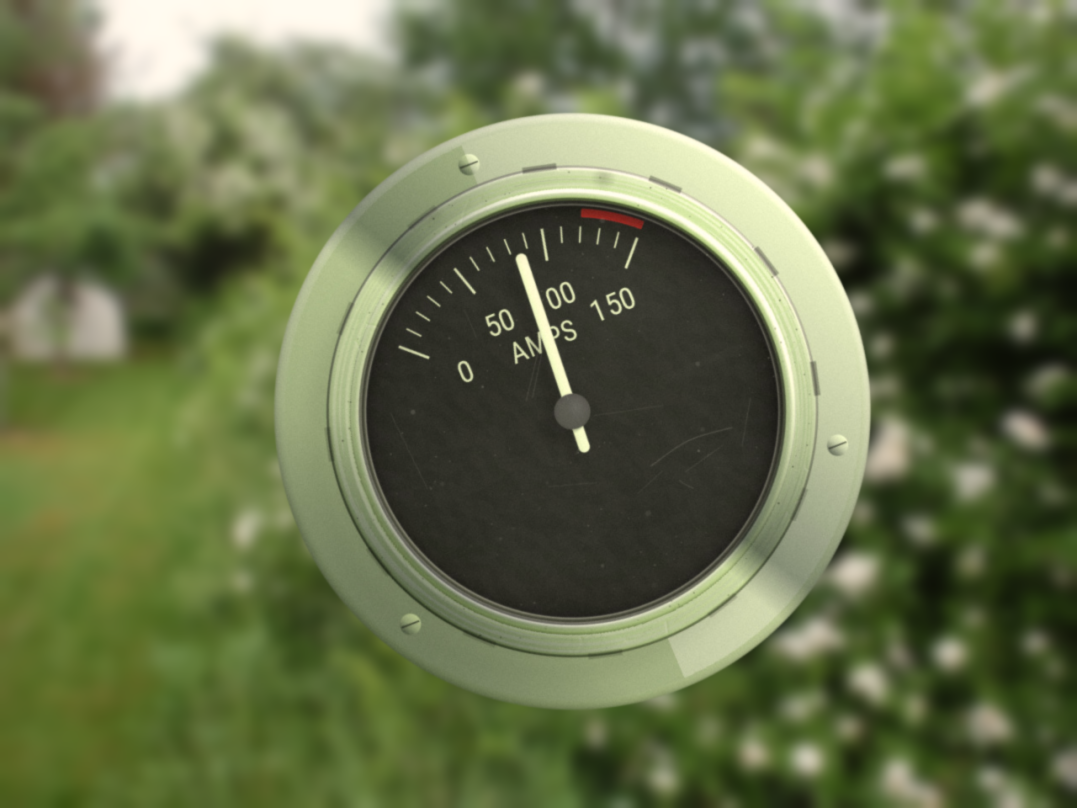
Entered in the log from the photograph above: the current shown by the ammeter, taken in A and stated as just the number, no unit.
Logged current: 85
